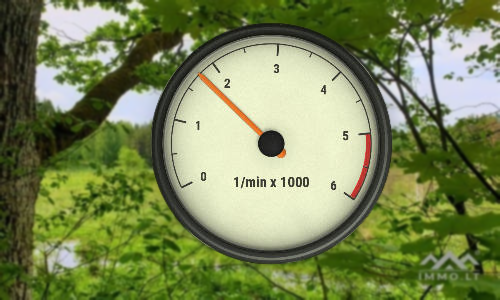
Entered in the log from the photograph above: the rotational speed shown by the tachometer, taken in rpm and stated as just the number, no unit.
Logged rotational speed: 1750
